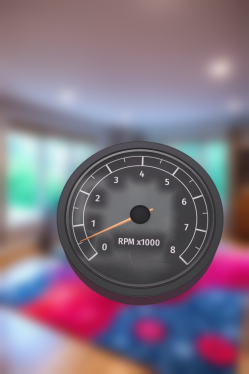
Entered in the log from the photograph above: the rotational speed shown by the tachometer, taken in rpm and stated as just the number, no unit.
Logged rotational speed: 500
